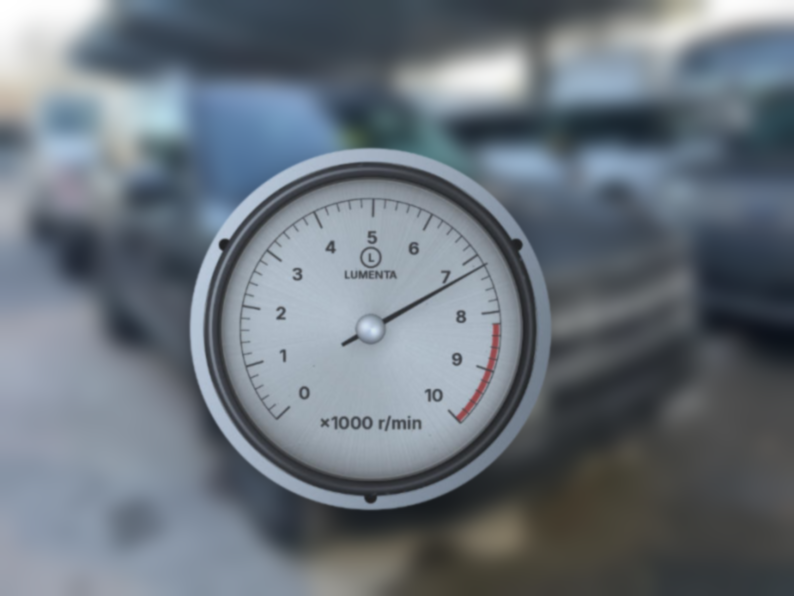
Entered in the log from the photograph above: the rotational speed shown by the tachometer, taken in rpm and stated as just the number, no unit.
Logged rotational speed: 7200
